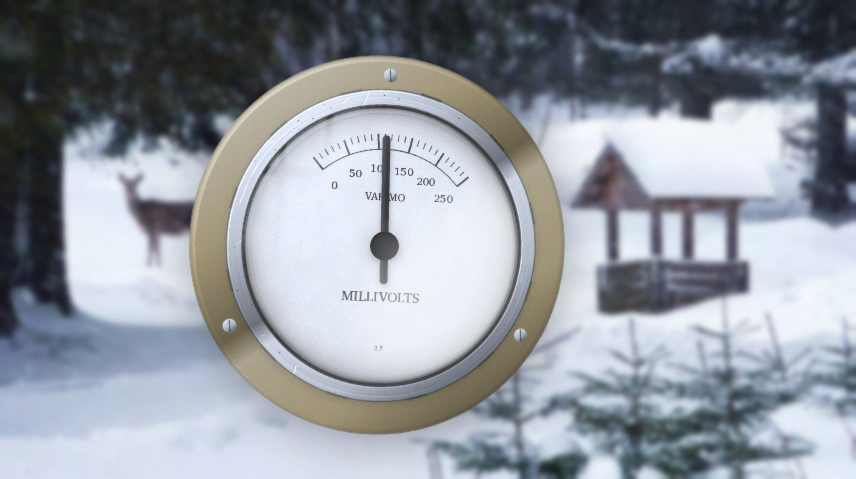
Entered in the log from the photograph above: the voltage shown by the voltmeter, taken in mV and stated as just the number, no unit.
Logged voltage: 110
